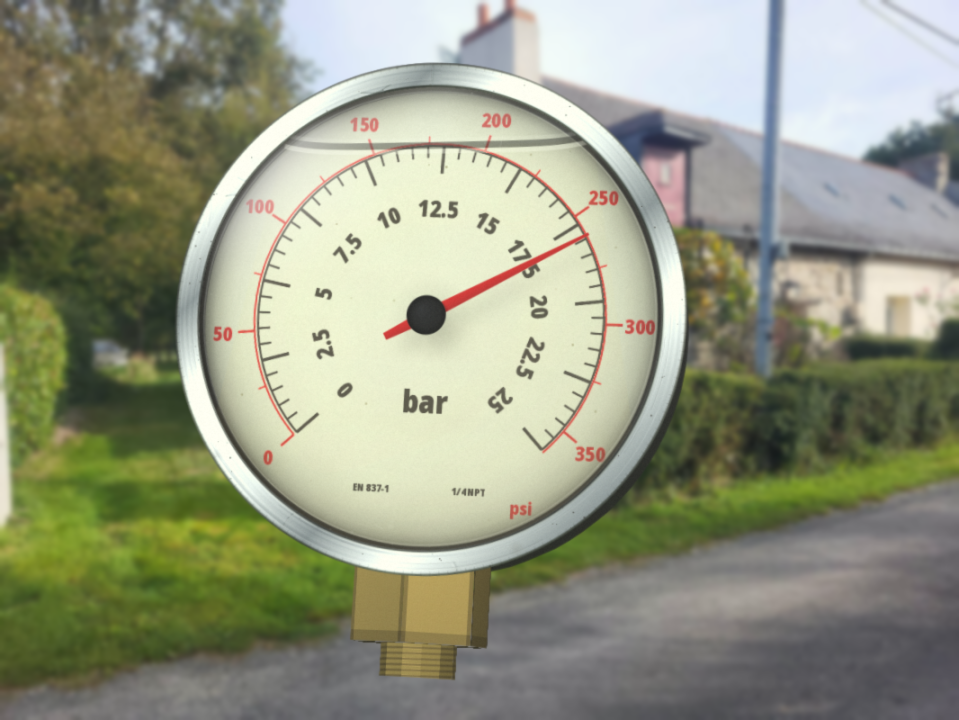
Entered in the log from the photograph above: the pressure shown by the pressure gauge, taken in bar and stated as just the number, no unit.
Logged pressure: 18
